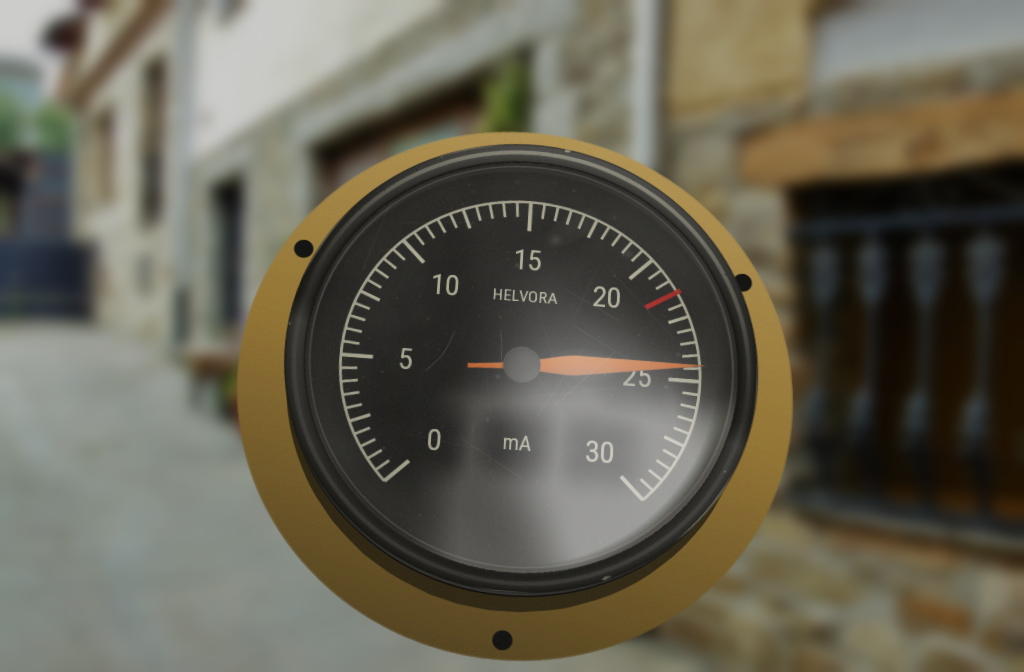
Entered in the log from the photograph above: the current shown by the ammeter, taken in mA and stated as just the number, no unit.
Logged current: 24.5
